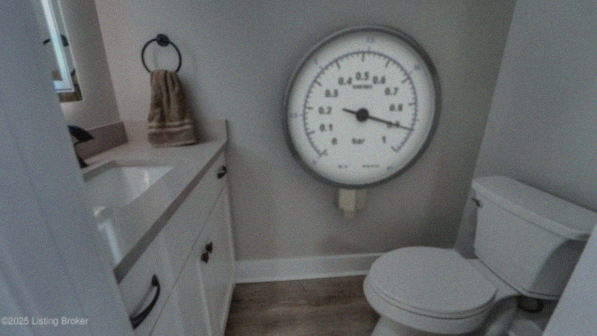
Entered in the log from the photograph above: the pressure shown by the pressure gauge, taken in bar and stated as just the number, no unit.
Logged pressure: 0.9
